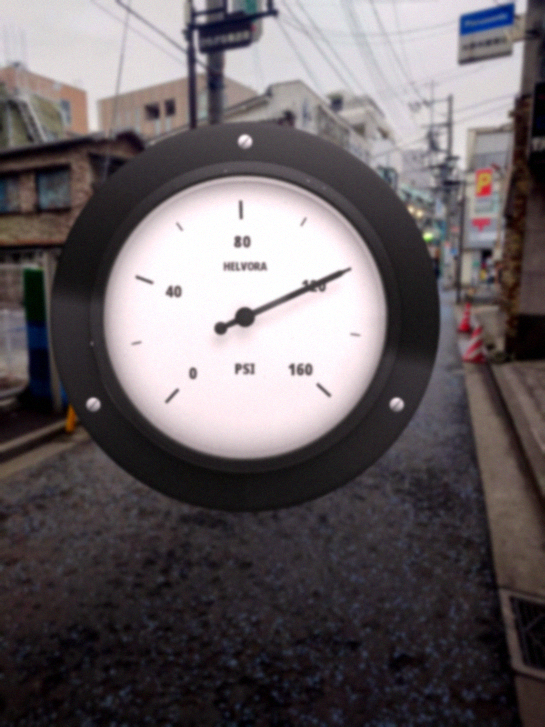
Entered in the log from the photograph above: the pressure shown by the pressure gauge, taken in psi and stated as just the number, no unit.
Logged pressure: 120
